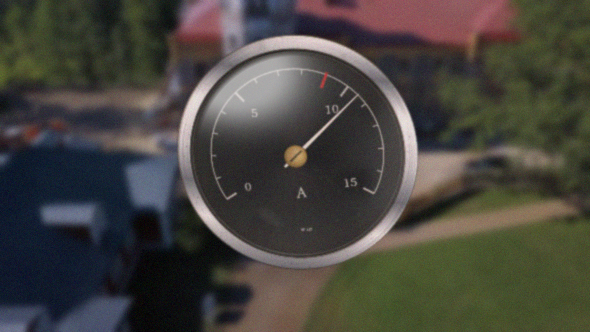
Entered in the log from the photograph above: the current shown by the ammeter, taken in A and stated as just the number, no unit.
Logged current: 10.5
